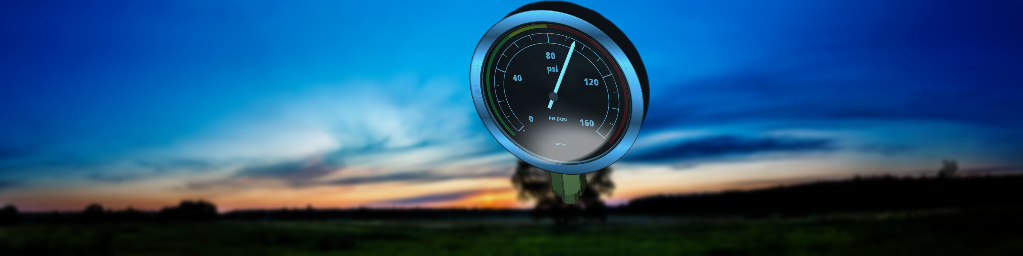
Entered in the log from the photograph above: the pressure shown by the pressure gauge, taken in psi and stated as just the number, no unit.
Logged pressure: 95
